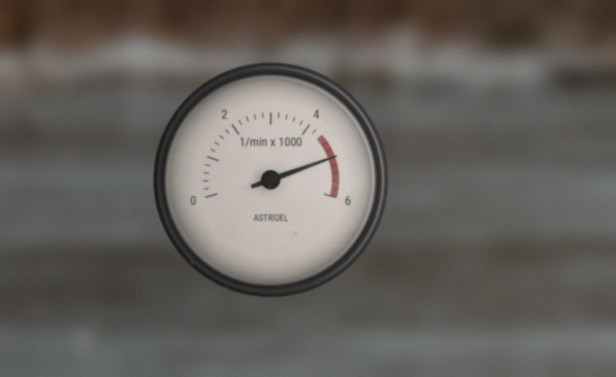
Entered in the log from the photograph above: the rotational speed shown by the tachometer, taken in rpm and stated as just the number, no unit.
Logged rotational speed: 5000
